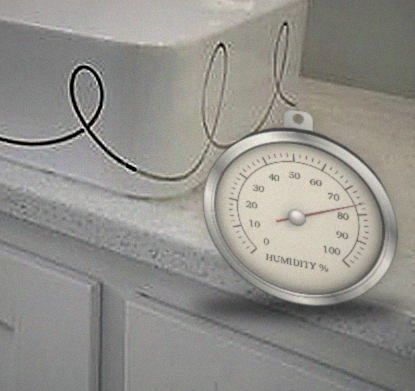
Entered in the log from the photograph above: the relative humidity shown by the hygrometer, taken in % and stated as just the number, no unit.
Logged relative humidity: 76
